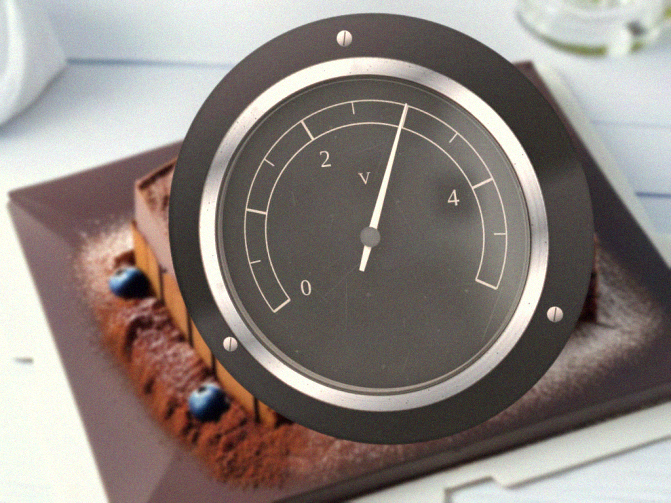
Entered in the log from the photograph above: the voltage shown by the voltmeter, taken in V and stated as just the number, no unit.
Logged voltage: 3
